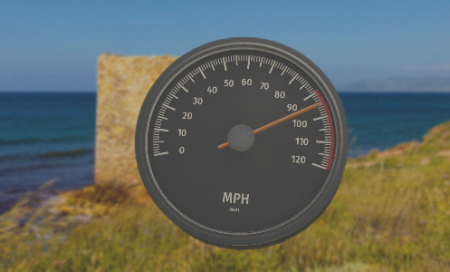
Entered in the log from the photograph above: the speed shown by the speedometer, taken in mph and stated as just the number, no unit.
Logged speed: 95
